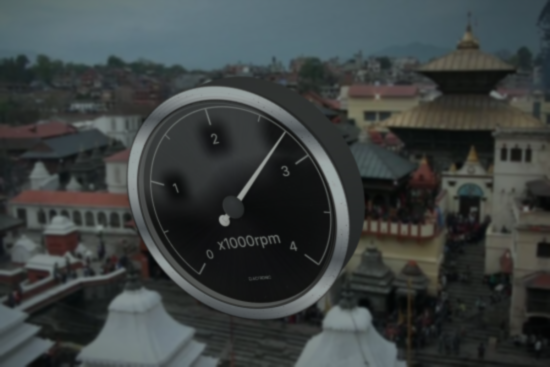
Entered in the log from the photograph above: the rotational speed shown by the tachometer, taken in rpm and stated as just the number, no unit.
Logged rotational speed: 2750
